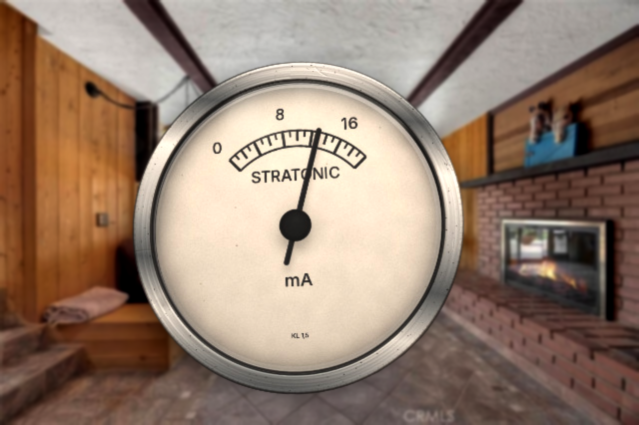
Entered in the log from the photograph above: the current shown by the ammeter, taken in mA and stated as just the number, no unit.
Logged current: 13
